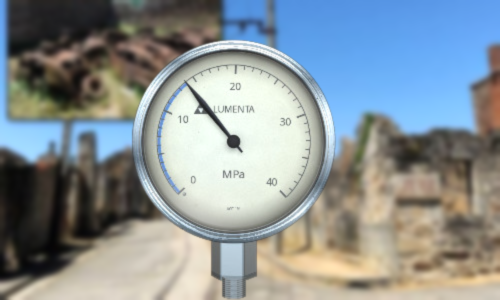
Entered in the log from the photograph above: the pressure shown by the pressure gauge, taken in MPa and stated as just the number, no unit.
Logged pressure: 14
